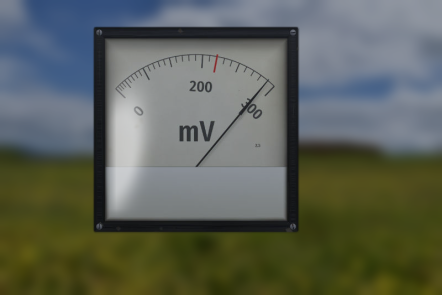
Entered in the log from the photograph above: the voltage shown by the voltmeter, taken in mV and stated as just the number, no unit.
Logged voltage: 290
